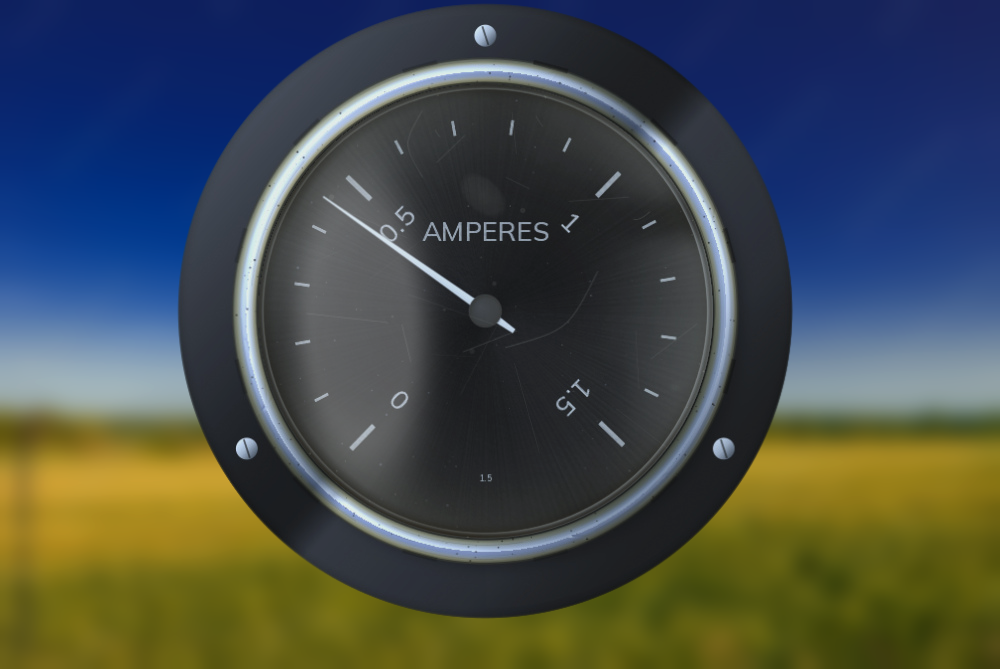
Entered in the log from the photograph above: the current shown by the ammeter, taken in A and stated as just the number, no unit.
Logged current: 0.45
